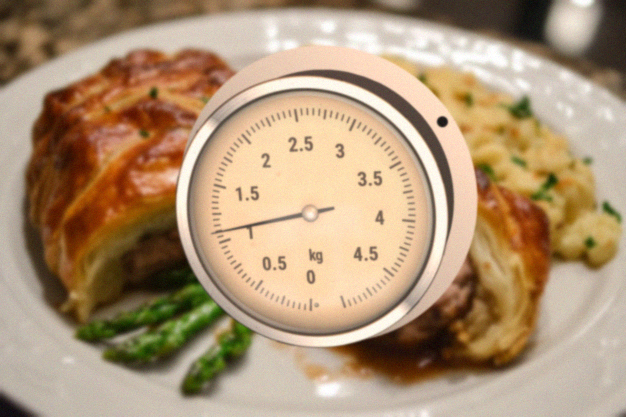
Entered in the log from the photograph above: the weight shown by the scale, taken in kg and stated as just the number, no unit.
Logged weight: 1.1
